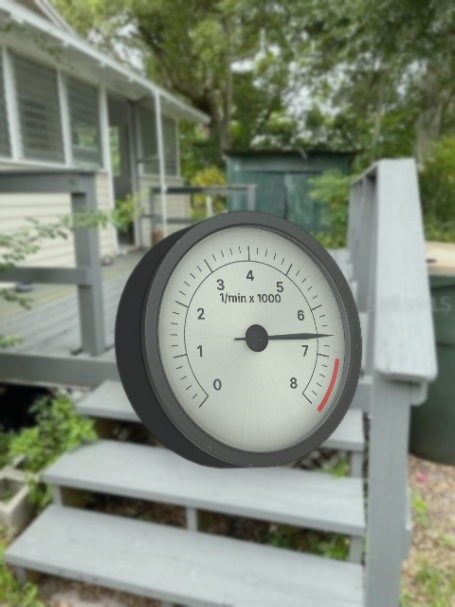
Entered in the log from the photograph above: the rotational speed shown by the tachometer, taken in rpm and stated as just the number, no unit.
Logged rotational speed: 6600
